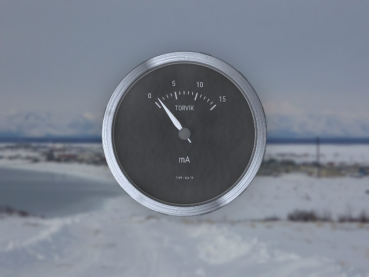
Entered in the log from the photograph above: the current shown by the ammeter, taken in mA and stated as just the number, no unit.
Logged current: 1
